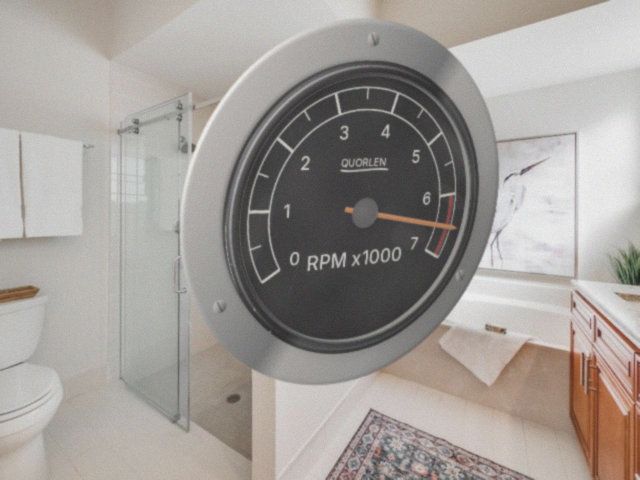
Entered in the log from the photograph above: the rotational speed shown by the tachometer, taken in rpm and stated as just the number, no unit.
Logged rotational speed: 6500
